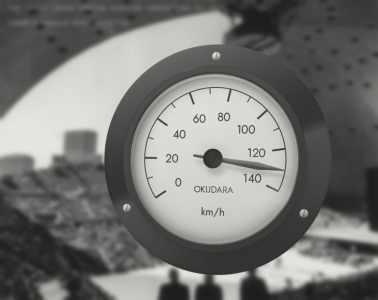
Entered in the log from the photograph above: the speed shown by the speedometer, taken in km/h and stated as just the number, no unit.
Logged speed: 130
